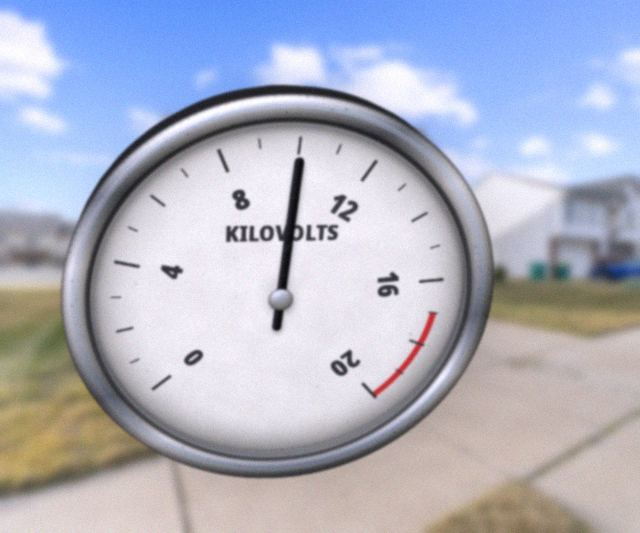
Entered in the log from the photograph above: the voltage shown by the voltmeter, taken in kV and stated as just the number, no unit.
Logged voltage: 10
